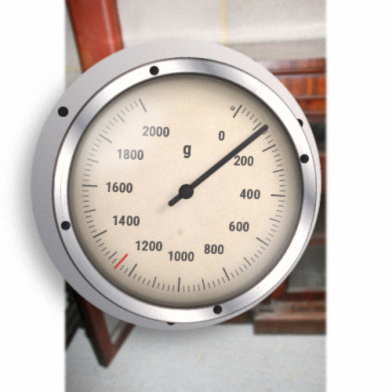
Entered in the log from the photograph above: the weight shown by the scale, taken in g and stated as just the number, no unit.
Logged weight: 120
